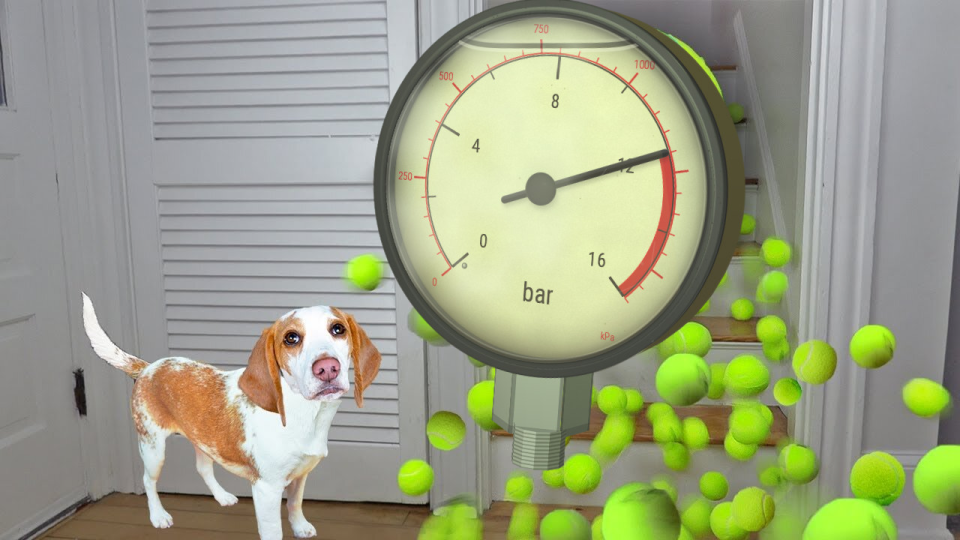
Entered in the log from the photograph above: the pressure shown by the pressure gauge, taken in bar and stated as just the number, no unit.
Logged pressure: 12
